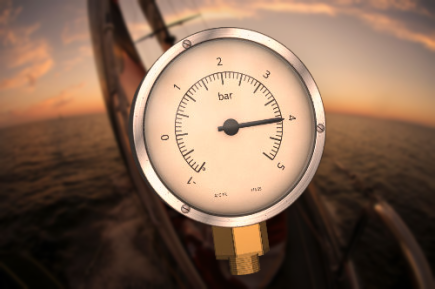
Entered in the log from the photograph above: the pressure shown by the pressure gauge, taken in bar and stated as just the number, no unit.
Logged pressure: 4
